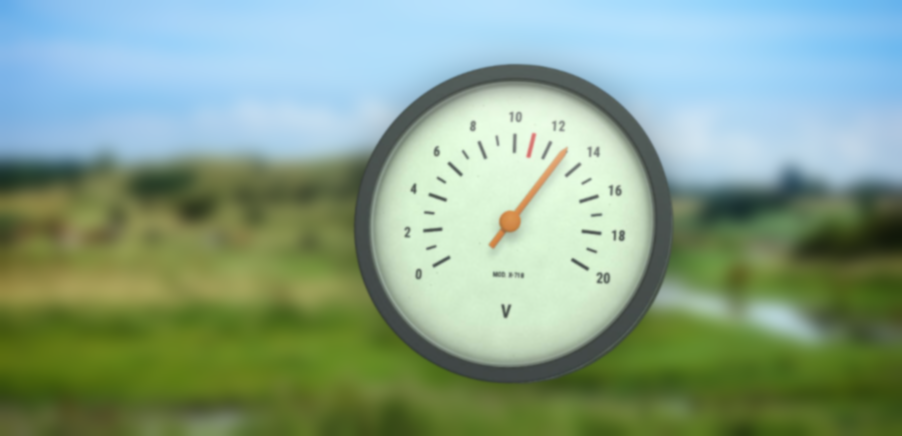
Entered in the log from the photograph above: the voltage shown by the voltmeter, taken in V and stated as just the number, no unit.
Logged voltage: 13
